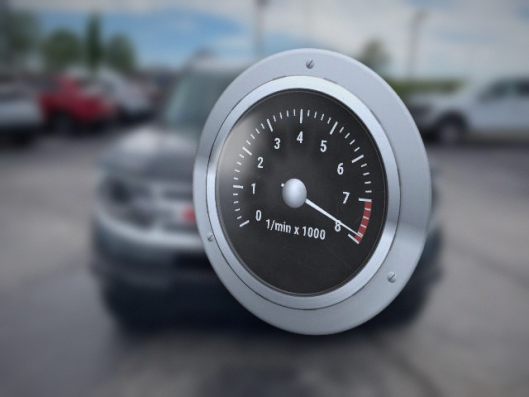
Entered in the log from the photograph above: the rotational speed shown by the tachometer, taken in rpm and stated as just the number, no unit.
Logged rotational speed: 7800
